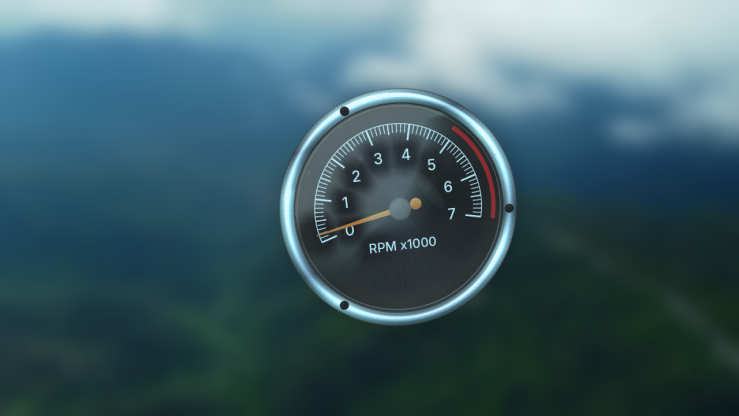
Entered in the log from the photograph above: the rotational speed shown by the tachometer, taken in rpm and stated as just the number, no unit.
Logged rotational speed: 200
